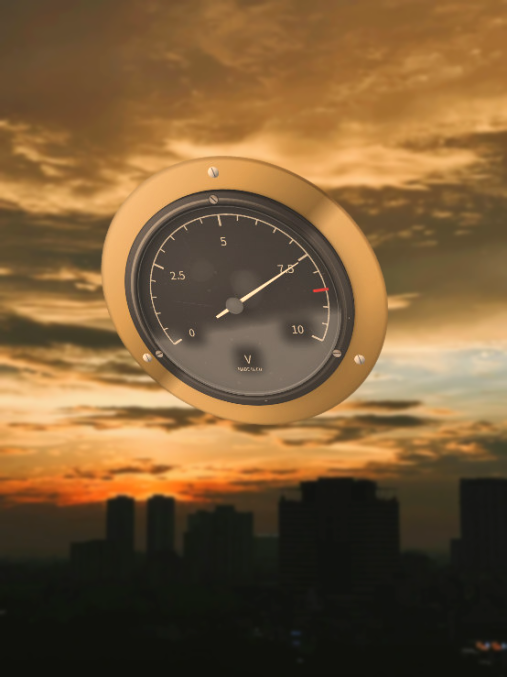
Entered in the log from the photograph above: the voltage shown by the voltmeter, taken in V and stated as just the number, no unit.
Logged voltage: 7.5
